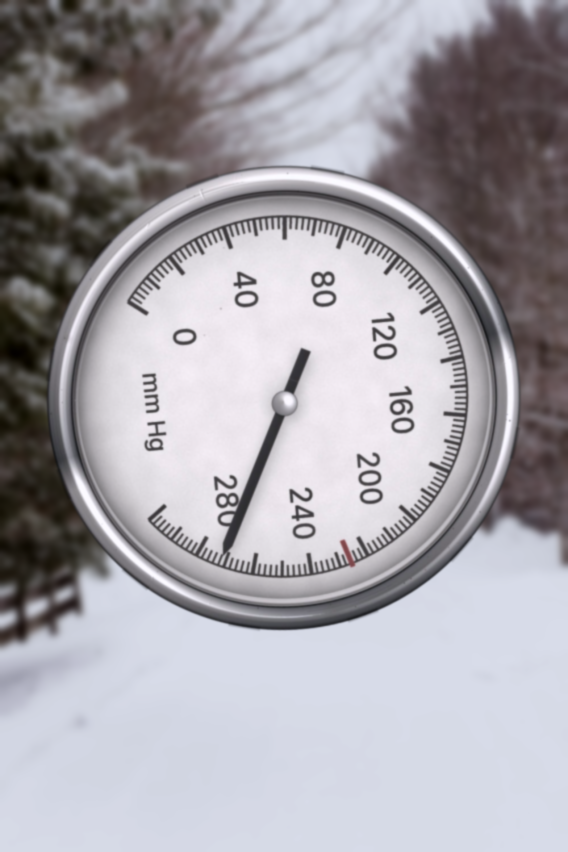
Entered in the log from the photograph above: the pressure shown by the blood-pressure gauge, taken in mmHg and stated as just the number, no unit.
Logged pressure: 272
